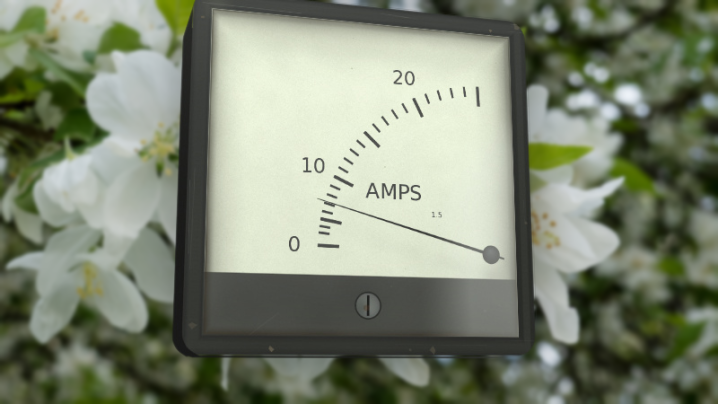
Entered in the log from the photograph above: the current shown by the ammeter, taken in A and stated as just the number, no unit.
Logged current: 7
